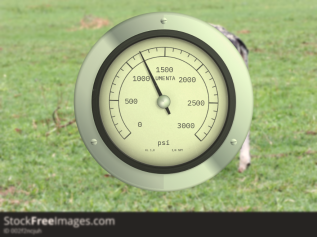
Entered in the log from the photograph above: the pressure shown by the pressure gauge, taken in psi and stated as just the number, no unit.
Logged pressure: 1200
